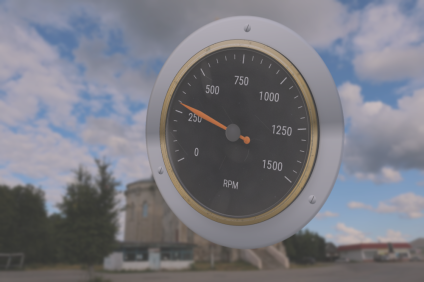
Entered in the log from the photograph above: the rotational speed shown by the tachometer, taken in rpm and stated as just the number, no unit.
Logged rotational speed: 300
